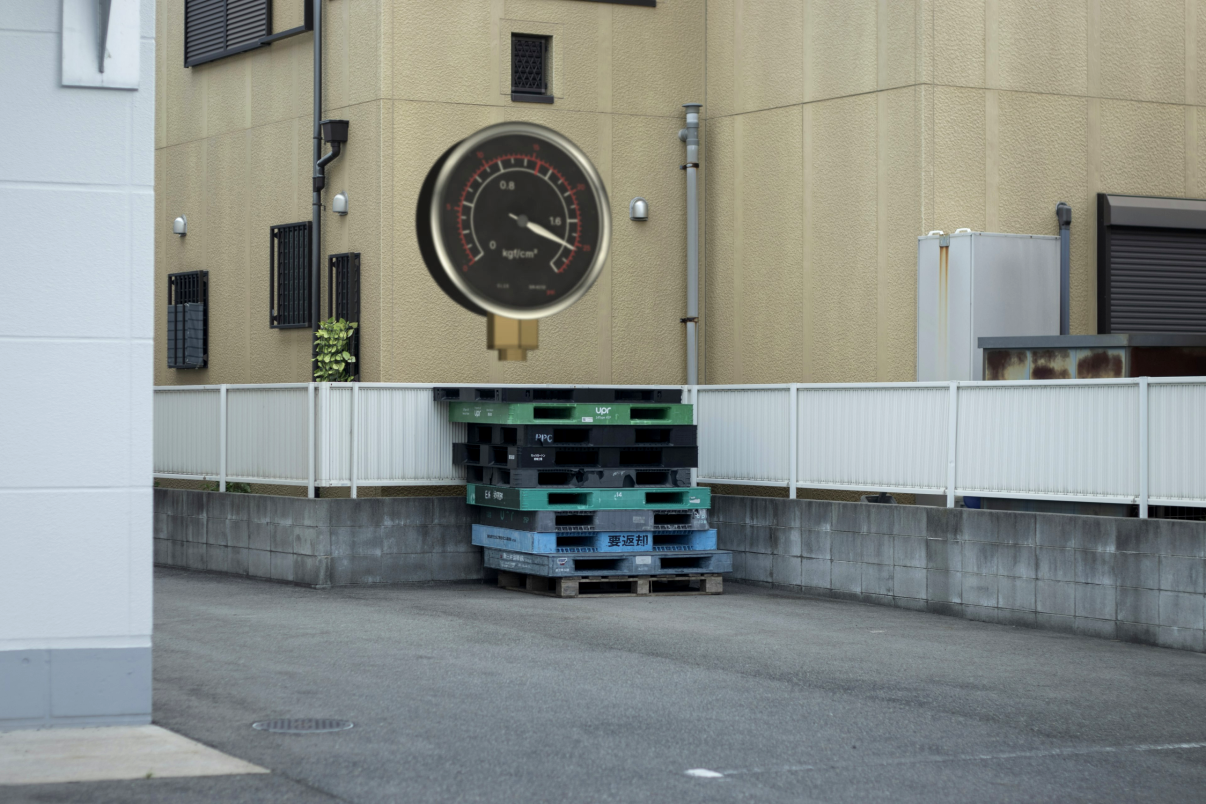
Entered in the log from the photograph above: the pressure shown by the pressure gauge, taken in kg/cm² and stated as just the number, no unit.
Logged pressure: 1.8
